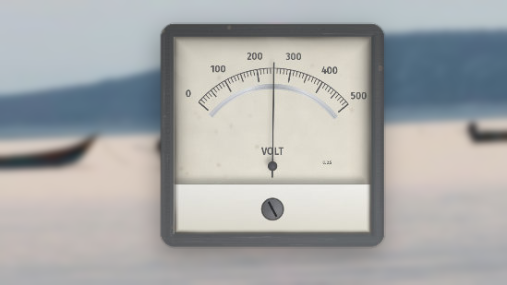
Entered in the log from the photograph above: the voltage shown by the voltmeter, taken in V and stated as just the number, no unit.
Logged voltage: 250
